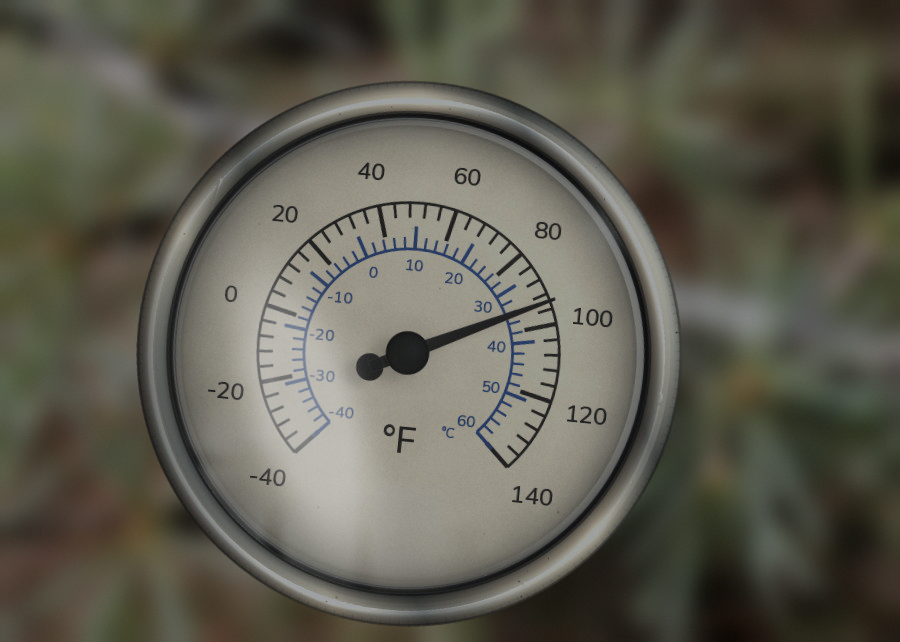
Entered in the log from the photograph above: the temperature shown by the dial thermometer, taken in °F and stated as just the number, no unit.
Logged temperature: 94
